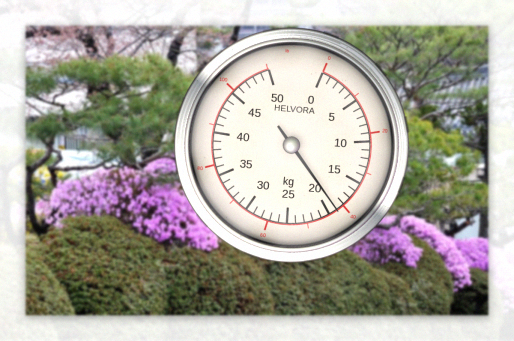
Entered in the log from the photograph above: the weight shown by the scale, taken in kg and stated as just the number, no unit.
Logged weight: 19
